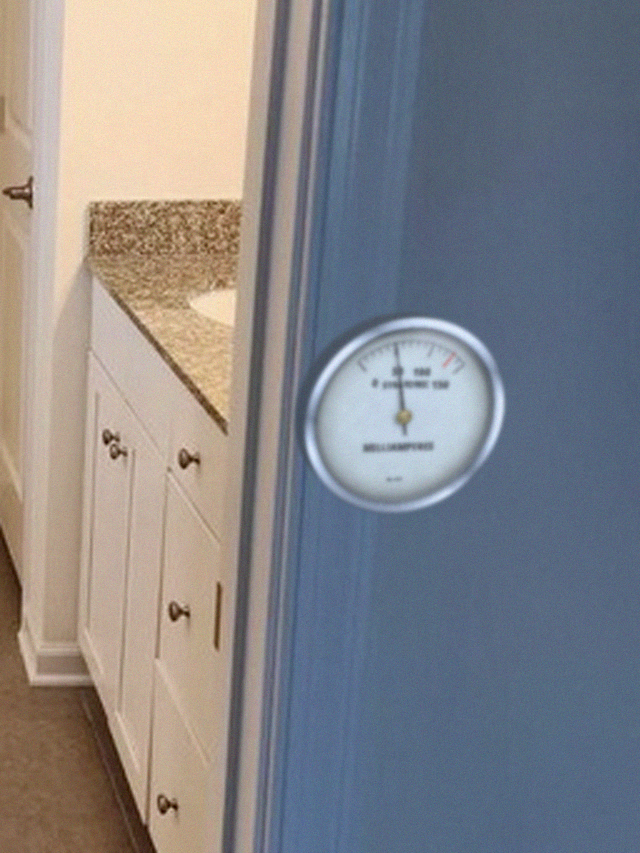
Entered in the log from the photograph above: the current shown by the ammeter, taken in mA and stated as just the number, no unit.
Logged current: 50
